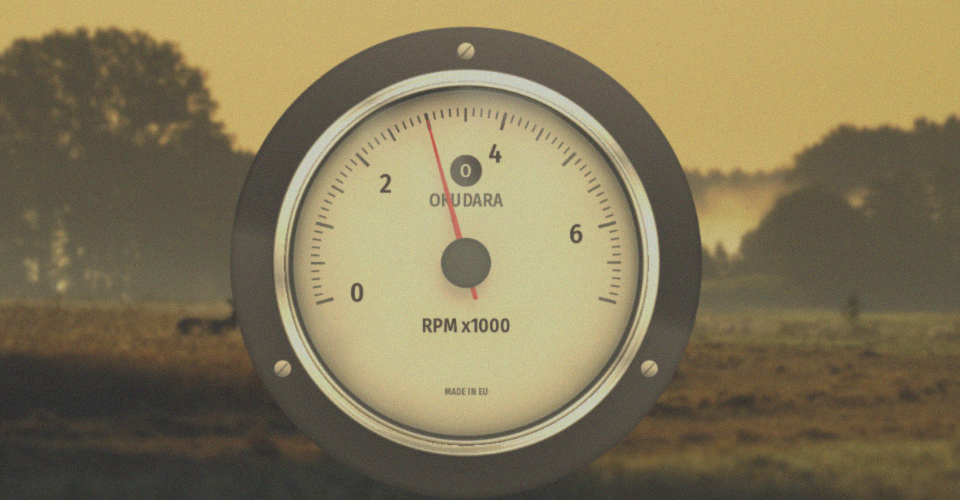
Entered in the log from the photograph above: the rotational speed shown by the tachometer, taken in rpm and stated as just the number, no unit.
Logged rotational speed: 3000
